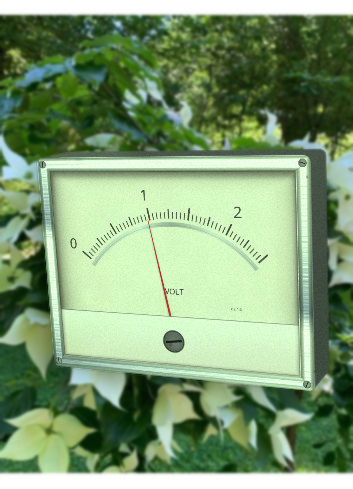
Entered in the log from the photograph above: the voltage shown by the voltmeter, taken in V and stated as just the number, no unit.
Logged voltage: 1
